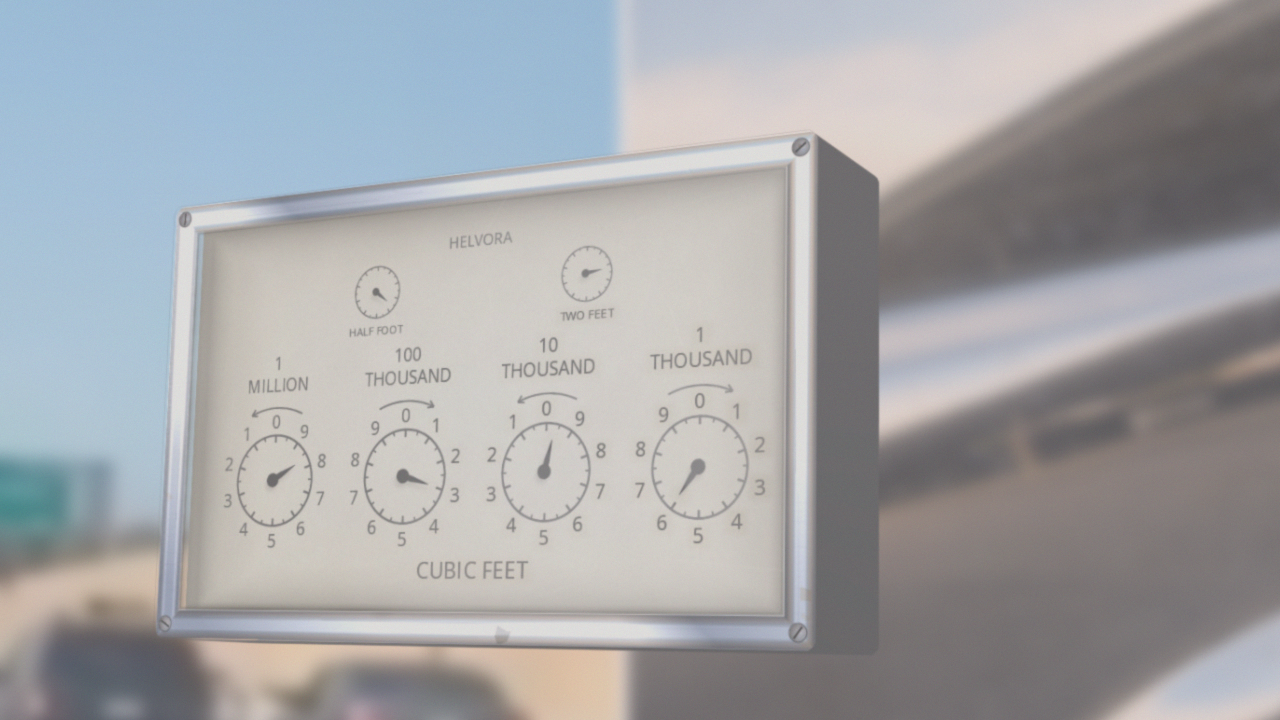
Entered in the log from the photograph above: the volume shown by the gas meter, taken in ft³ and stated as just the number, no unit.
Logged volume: 829600
